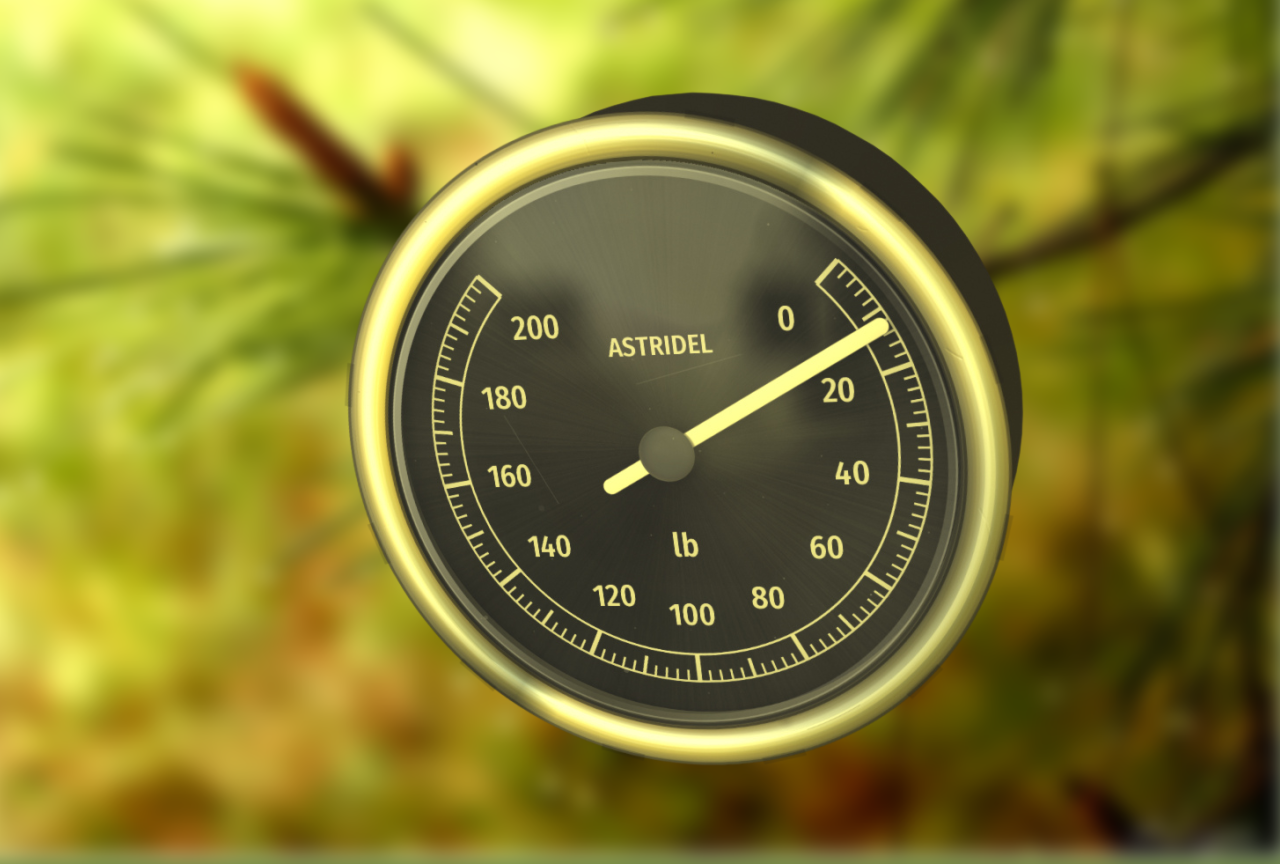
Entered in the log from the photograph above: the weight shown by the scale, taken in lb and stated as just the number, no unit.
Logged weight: 12
